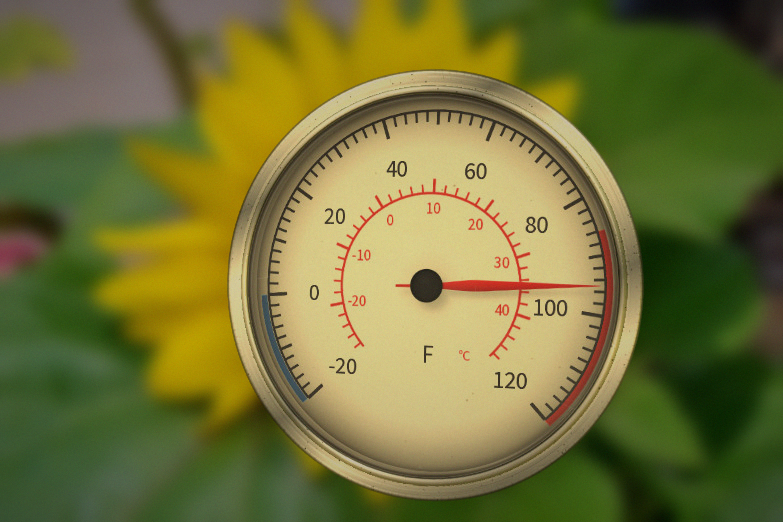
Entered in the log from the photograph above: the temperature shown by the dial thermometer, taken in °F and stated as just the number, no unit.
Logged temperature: 95
